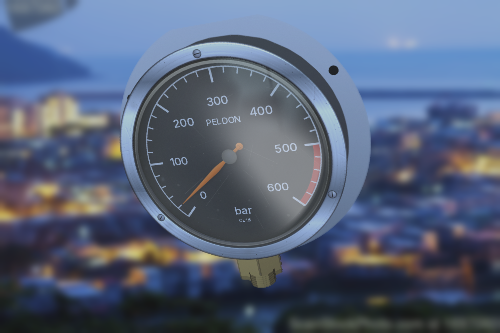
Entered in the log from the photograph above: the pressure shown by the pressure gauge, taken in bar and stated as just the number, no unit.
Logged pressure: 20
